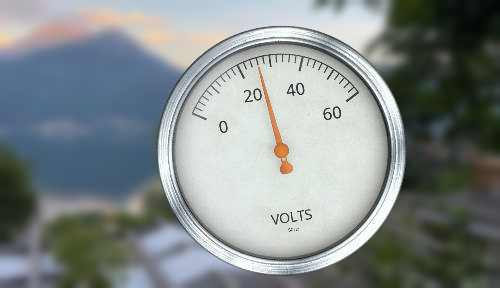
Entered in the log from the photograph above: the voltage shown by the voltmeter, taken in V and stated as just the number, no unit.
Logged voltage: 26
